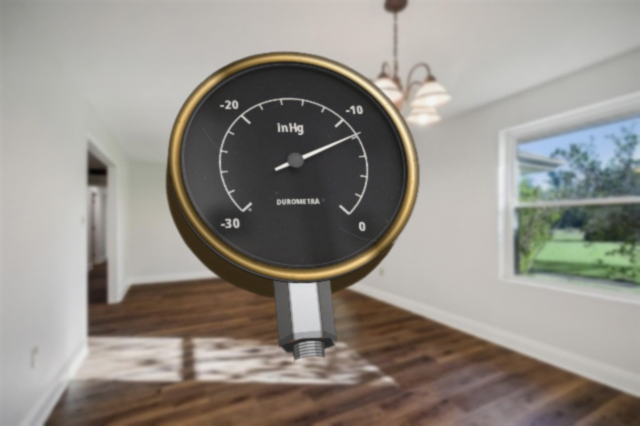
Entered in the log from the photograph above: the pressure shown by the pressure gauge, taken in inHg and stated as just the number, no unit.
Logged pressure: -8
